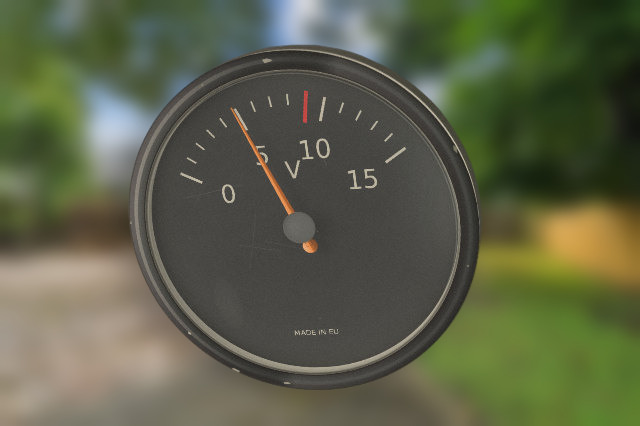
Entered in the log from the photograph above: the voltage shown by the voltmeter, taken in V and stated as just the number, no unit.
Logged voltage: 5
